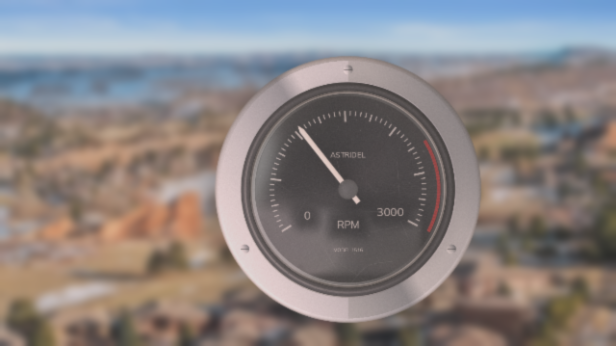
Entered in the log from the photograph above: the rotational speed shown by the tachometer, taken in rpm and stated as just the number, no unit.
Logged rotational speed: 1050
